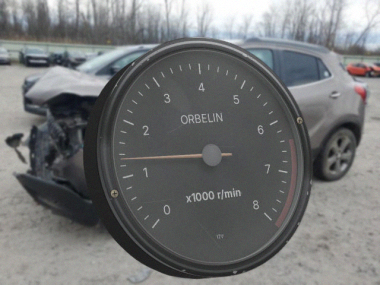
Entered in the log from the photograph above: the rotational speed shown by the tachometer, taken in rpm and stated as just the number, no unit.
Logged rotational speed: 1300
